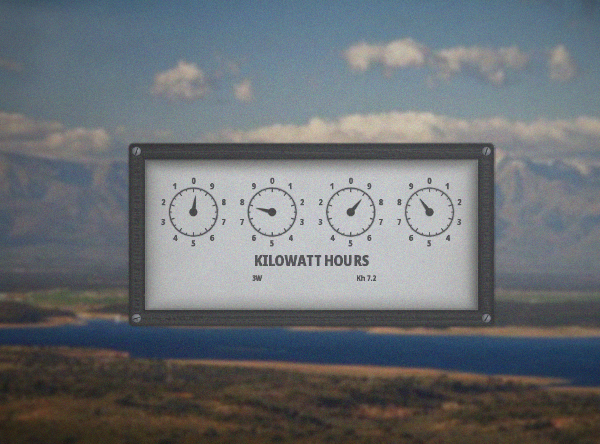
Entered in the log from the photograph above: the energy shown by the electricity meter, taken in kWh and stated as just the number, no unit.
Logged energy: 9789
